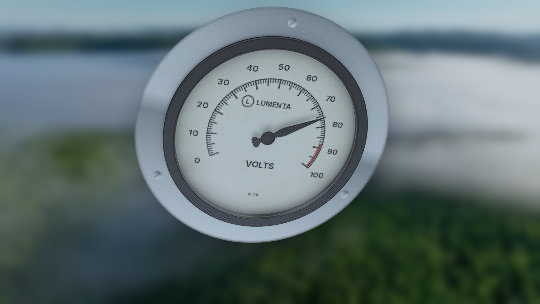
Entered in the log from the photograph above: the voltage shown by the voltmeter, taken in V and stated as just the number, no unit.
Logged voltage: 75
